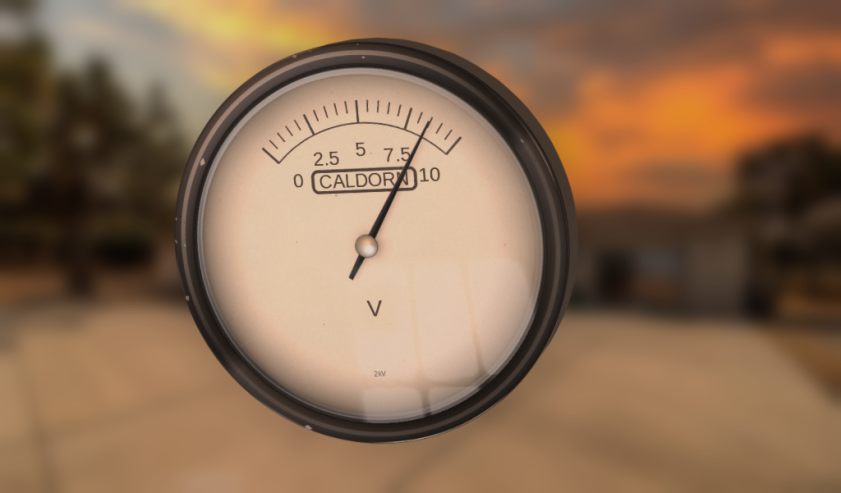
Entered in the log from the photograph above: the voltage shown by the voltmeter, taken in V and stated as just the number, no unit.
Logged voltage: 8.5
